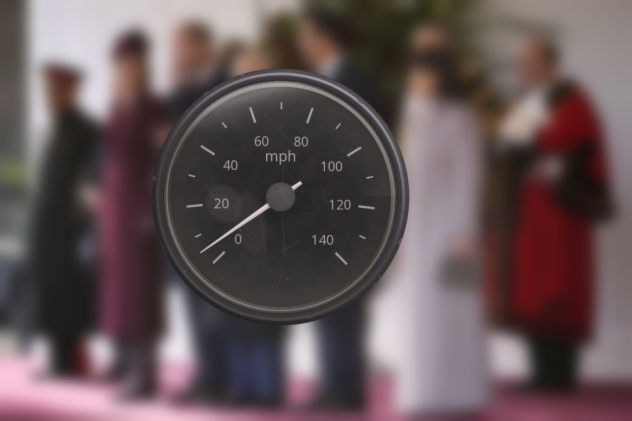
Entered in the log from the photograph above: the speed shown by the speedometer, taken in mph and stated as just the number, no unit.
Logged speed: 5
